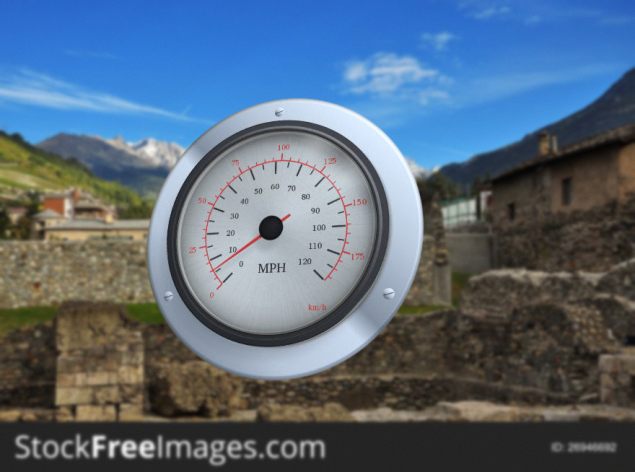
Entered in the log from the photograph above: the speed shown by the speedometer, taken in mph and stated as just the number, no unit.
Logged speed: 5
